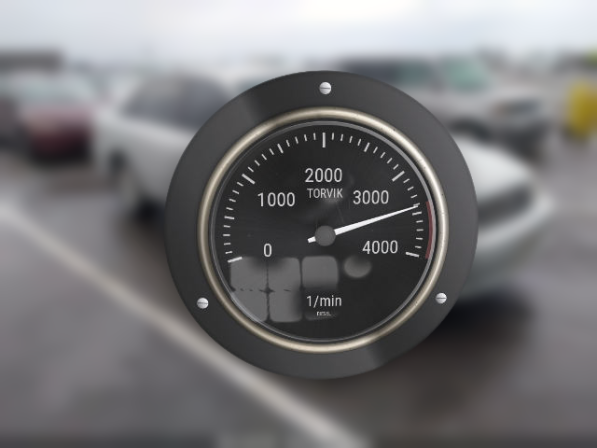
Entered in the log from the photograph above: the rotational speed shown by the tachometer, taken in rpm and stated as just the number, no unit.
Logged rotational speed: 3400
